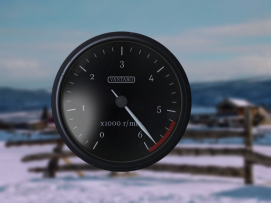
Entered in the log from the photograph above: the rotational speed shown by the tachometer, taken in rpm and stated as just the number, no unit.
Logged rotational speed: 5800
